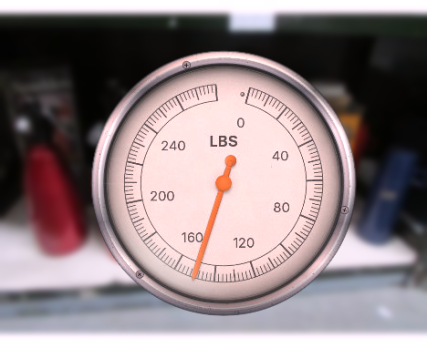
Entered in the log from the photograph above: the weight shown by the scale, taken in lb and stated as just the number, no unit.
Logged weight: 150
